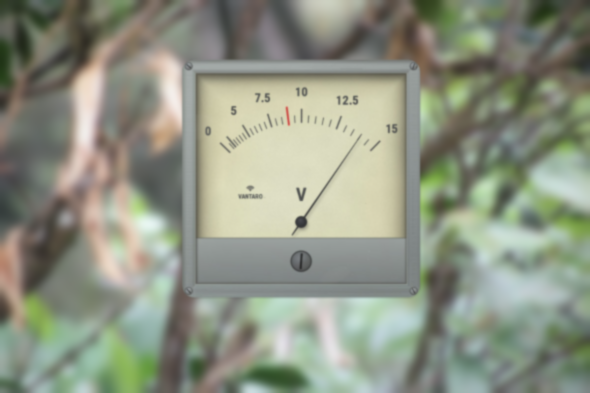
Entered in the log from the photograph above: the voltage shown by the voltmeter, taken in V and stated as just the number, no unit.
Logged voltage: 14
